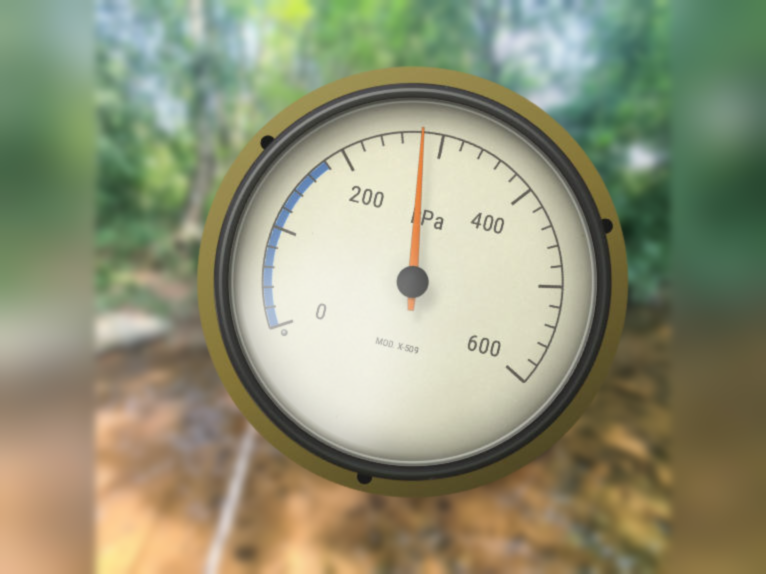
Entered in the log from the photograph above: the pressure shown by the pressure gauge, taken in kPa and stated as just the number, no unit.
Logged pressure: 280
